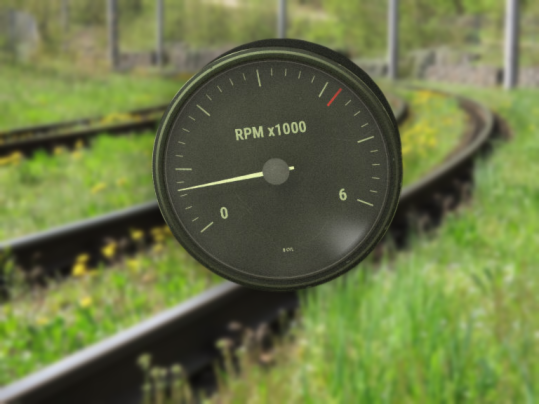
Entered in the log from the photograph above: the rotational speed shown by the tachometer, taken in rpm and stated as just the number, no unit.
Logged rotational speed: 700
